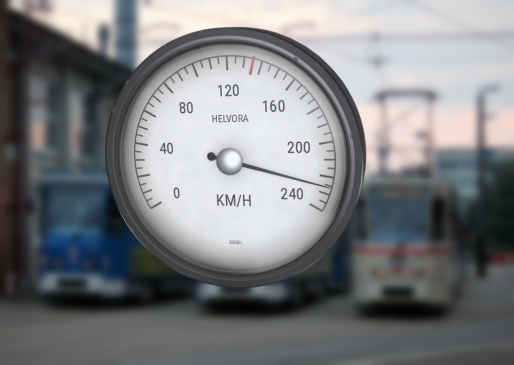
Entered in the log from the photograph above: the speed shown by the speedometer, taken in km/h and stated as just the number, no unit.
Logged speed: 225
